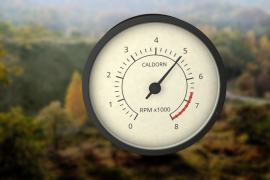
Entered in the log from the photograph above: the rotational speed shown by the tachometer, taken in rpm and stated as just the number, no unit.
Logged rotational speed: 5000
